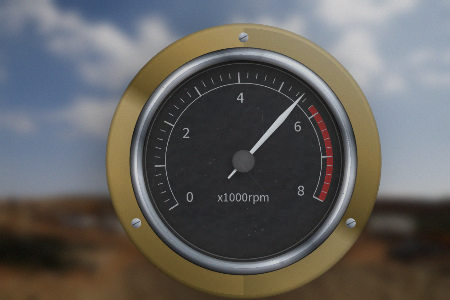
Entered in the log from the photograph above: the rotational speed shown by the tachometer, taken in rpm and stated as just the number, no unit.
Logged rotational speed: 5500
